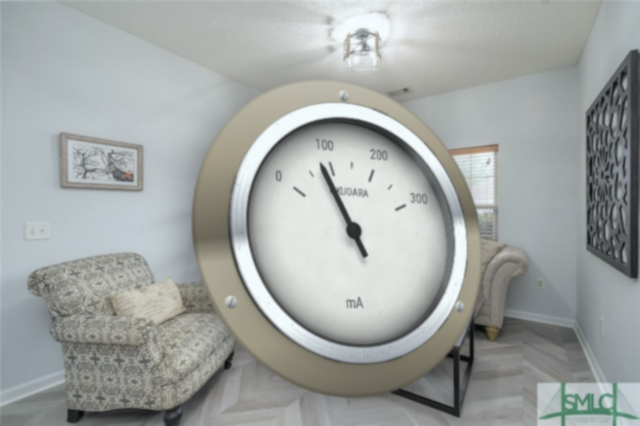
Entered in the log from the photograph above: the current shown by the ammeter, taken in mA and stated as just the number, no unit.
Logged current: 75
